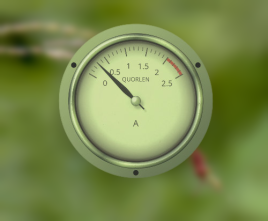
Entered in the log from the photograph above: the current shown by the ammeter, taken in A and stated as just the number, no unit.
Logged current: 0.3
